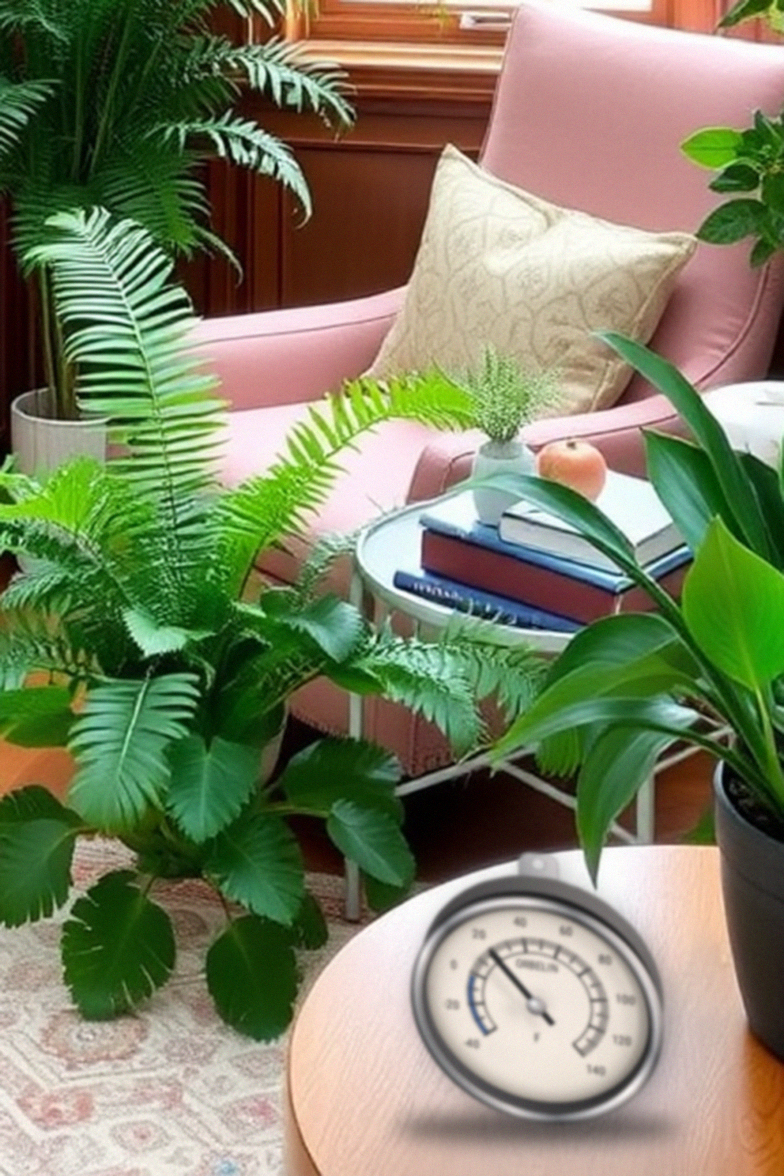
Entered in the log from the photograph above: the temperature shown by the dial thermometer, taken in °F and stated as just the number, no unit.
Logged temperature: 20
